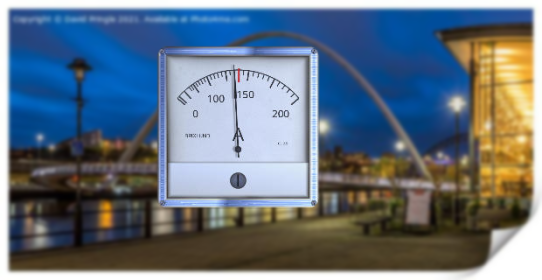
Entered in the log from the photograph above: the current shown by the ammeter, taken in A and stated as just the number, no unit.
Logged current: 135
